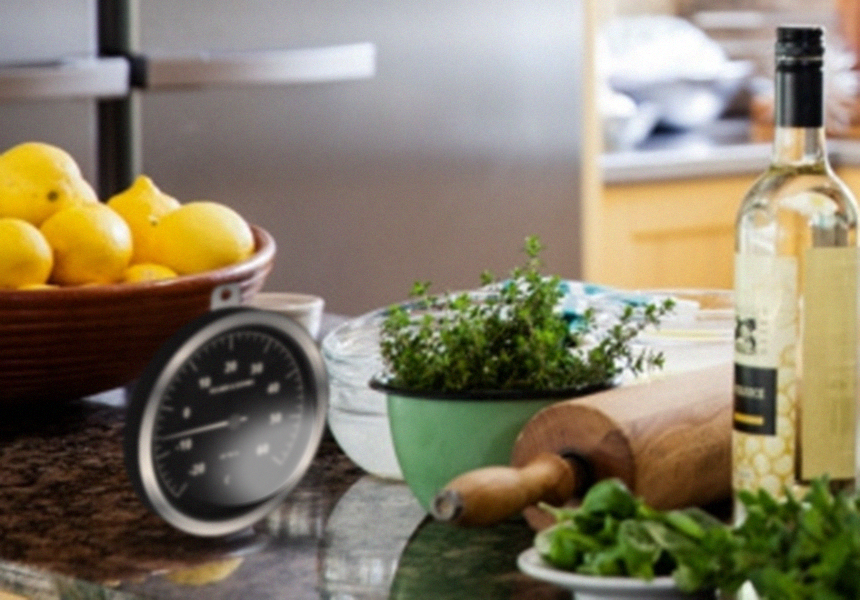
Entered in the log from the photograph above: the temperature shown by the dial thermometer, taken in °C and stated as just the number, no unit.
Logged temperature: -6
